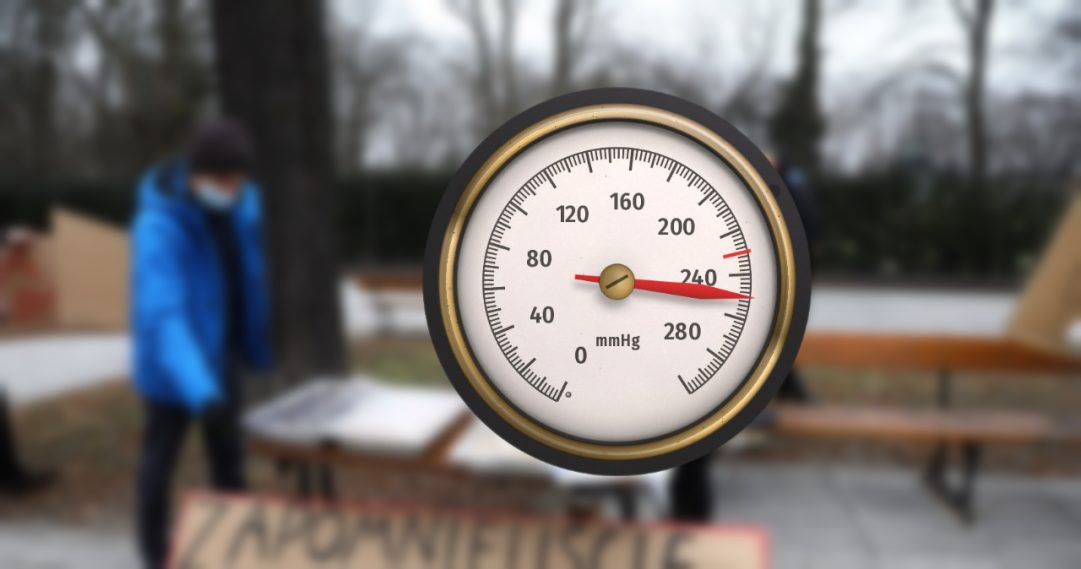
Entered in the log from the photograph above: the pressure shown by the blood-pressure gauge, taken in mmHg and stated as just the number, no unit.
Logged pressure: 250
